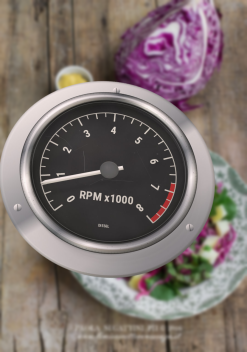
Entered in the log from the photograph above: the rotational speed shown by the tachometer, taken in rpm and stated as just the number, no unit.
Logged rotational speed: 750
